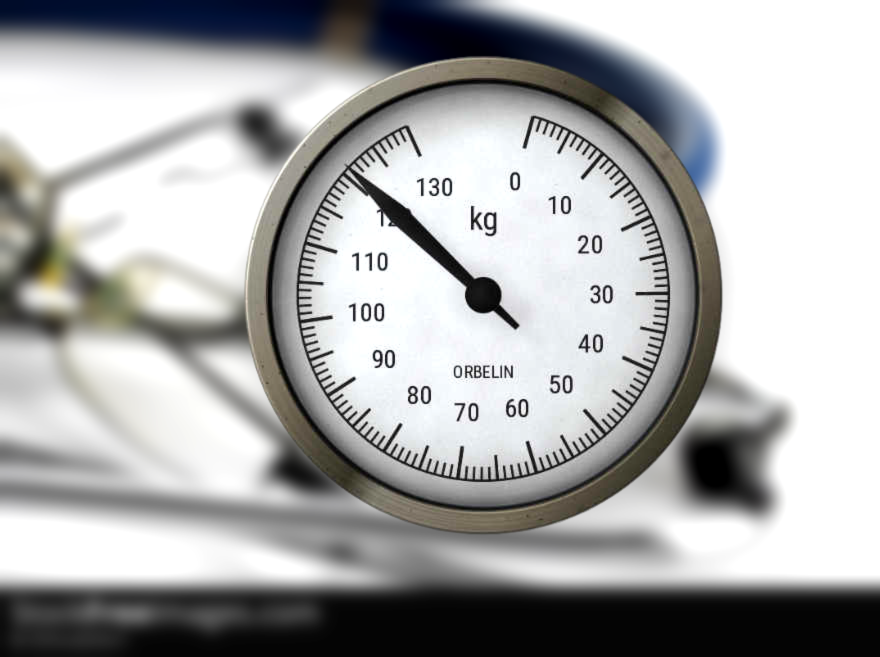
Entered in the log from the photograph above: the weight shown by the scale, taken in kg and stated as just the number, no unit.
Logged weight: 121
